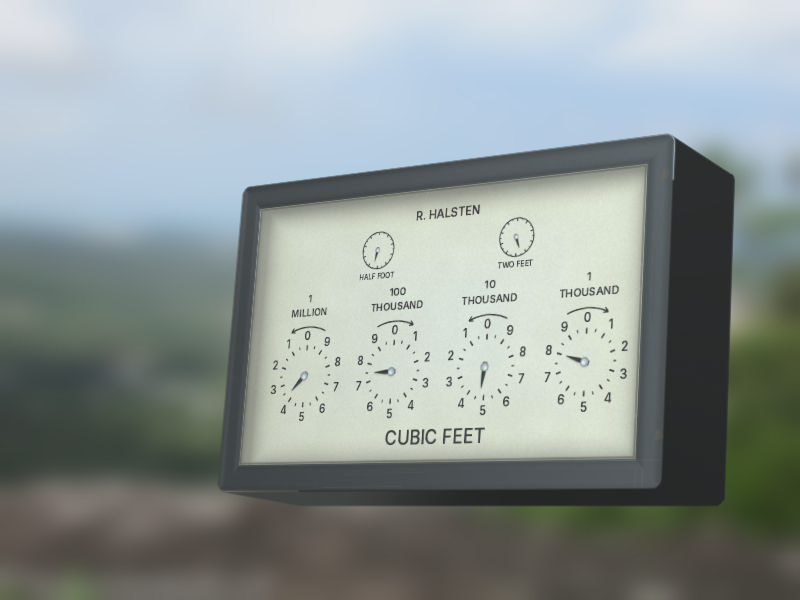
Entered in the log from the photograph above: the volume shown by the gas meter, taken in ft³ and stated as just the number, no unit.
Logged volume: 374800
